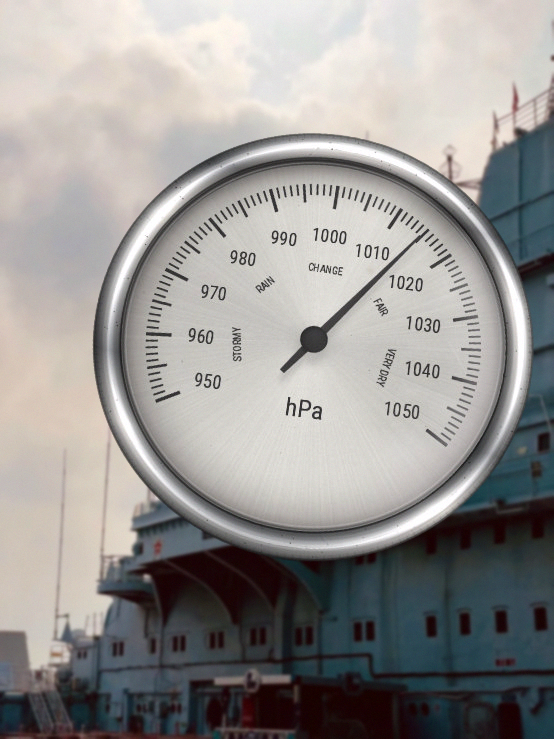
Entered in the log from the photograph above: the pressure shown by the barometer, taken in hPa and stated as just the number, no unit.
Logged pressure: 1015
